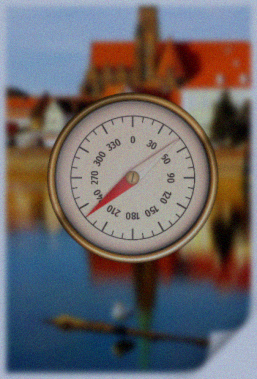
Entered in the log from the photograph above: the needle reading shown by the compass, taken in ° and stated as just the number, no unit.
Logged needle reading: 230
